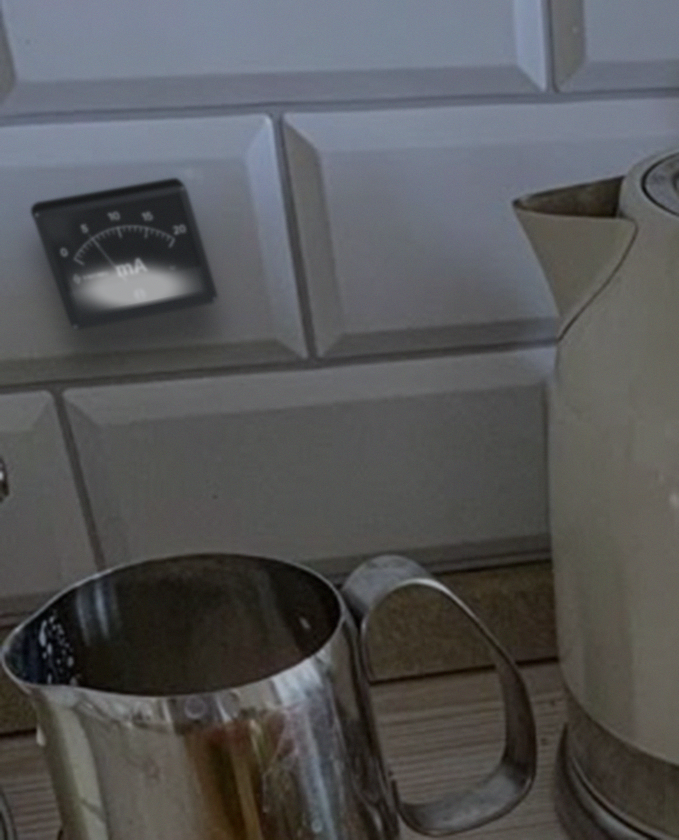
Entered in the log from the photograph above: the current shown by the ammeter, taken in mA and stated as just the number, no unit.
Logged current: 5
